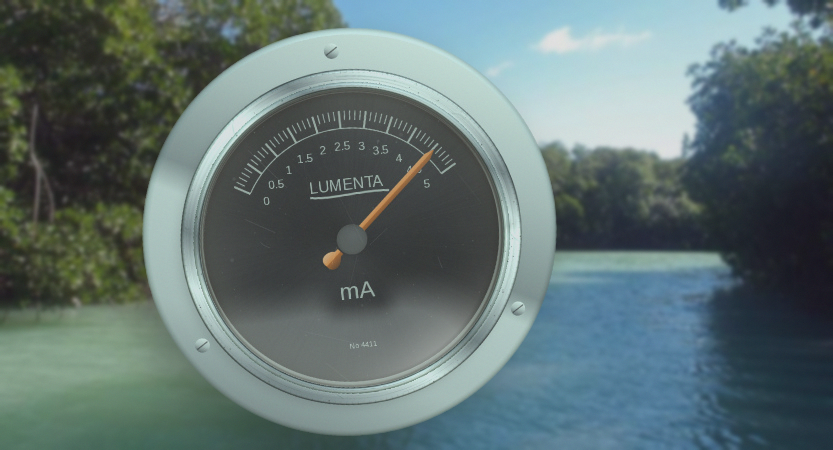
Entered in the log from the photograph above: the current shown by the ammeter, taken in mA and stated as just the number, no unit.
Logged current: 4.5
